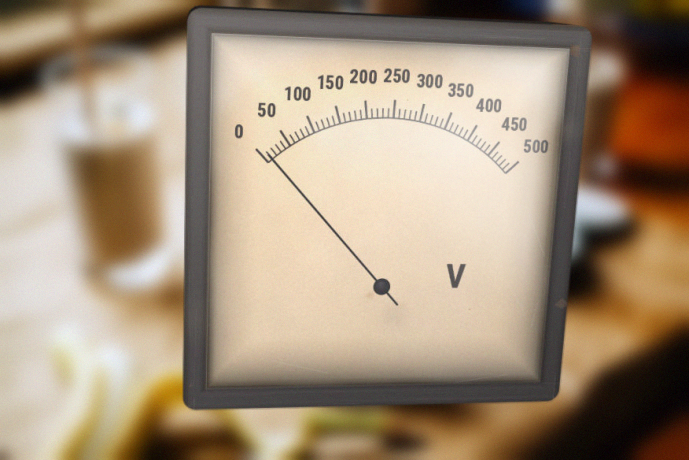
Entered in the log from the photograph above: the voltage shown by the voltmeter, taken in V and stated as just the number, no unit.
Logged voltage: 10
